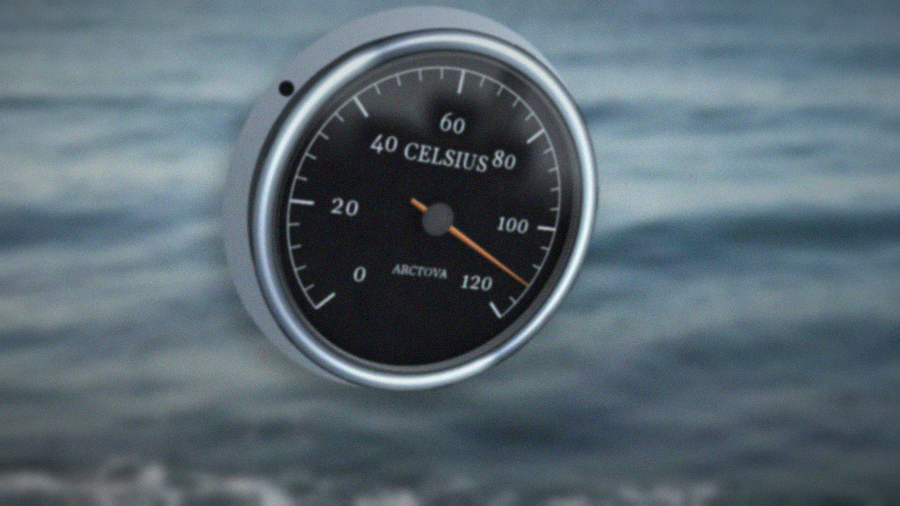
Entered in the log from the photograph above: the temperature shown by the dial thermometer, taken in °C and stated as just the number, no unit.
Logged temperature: 112
